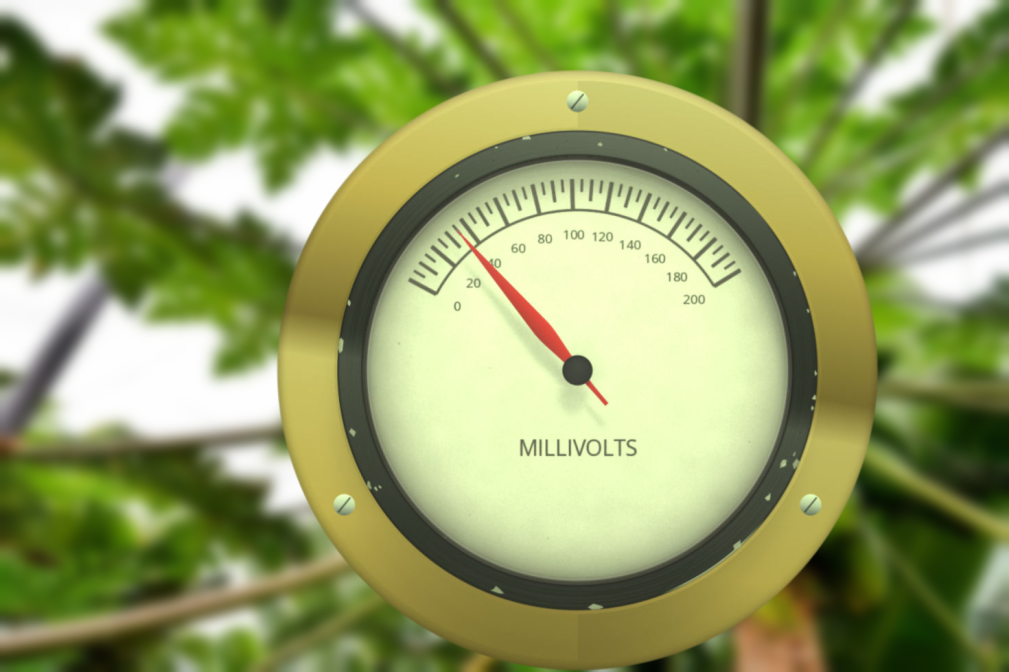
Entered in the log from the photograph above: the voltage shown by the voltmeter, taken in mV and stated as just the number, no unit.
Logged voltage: 35
